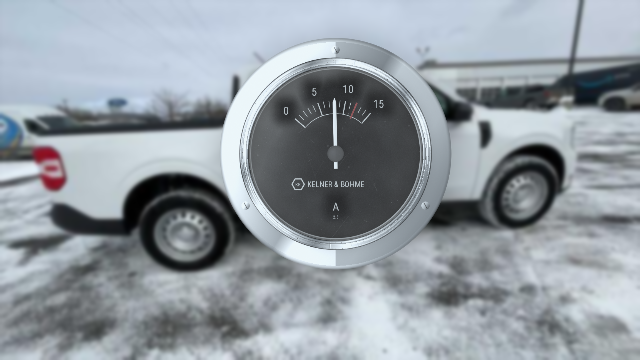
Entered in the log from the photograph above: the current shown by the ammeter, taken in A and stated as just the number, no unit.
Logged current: 8
